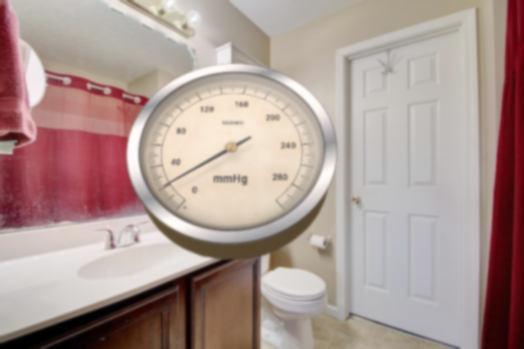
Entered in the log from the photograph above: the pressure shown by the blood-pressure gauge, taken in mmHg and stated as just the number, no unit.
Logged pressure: 20
